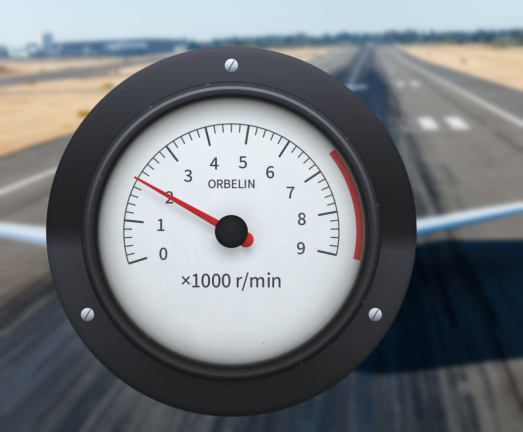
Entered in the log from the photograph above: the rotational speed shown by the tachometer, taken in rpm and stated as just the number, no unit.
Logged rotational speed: 2000
